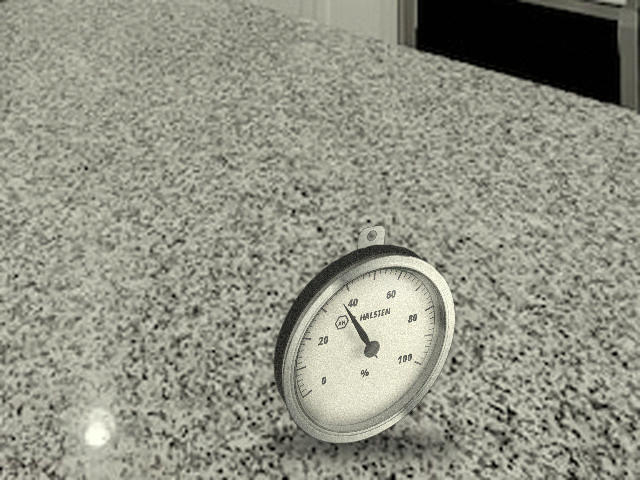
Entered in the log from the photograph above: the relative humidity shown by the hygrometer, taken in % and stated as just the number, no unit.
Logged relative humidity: 36
